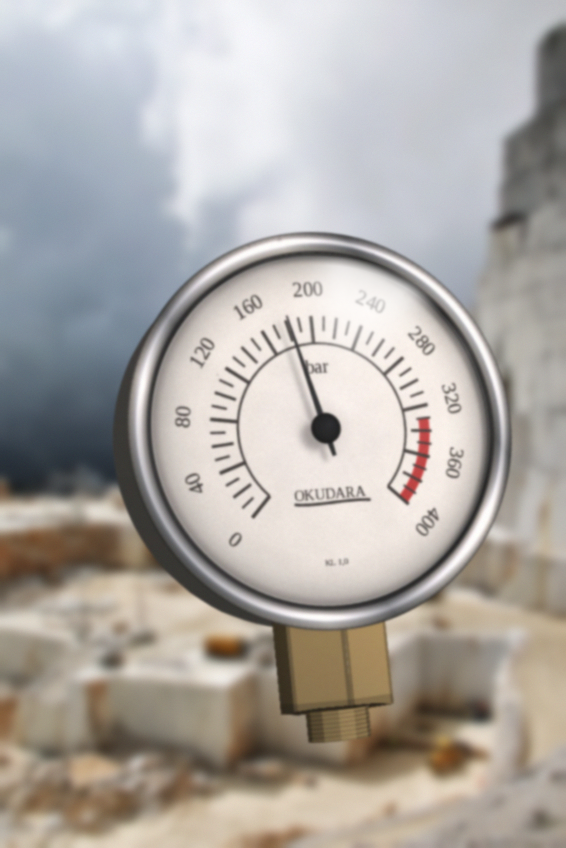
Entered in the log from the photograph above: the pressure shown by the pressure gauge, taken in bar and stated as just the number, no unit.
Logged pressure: 180
